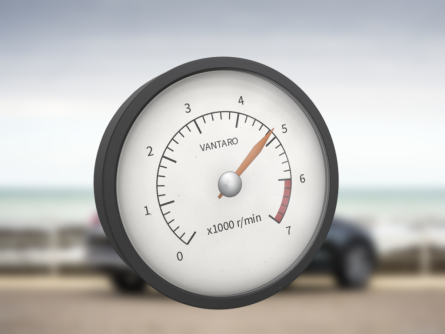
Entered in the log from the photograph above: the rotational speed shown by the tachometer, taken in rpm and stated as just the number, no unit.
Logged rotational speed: 4800
